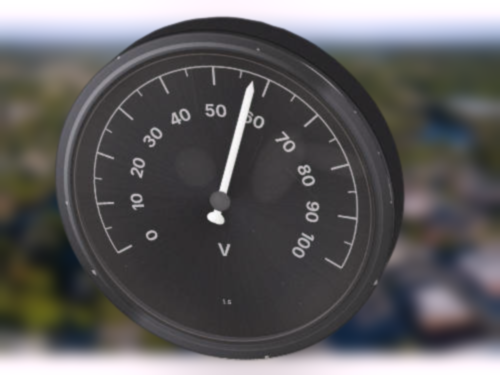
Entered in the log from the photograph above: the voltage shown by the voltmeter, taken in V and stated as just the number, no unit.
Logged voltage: 57.5
